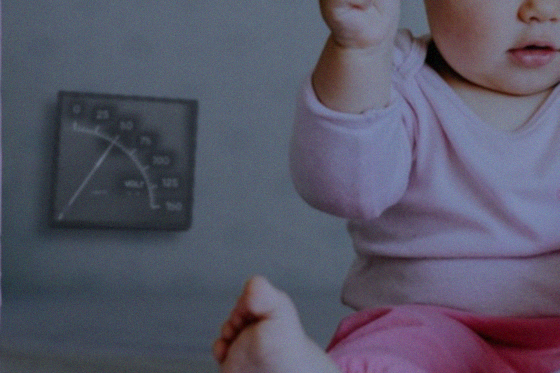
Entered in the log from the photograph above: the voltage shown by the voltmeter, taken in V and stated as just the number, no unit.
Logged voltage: 50
